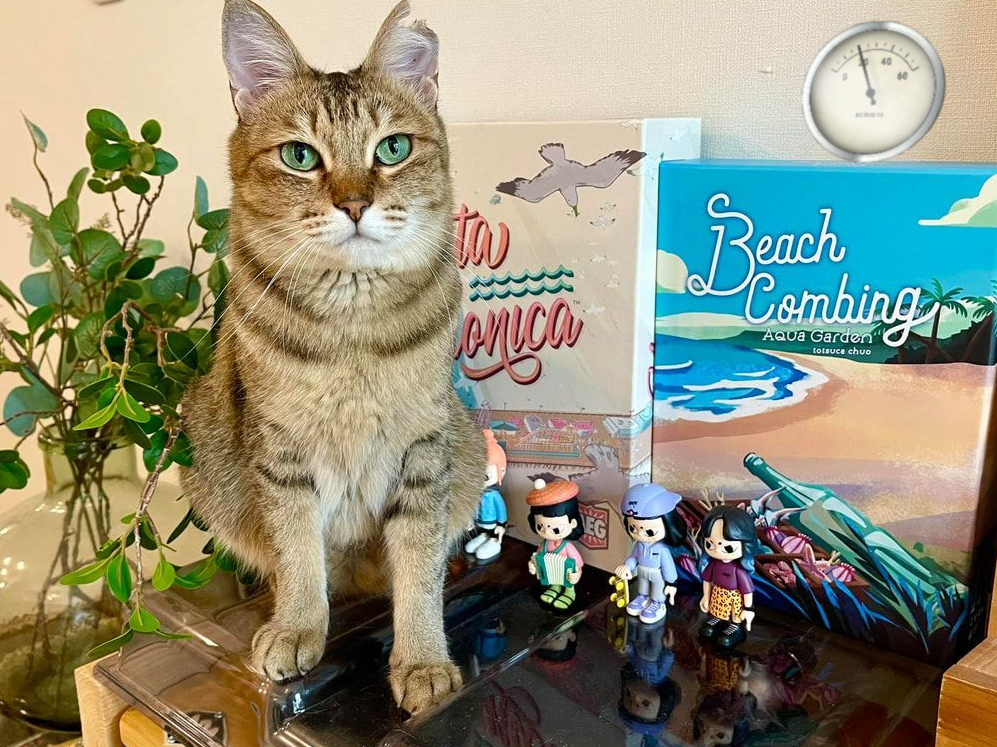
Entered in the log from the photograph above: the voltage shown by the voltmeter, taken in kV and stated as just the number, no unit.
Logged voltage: 20
